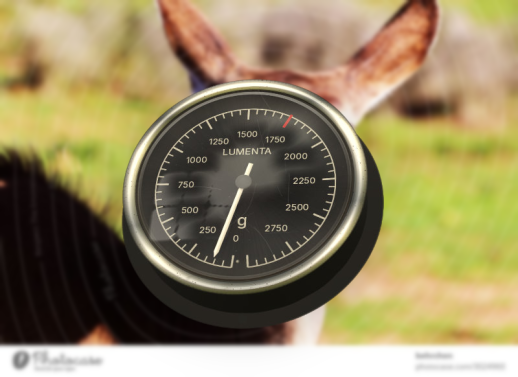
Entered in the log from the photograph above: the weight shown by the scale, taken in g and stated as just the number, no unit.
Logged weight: 100
